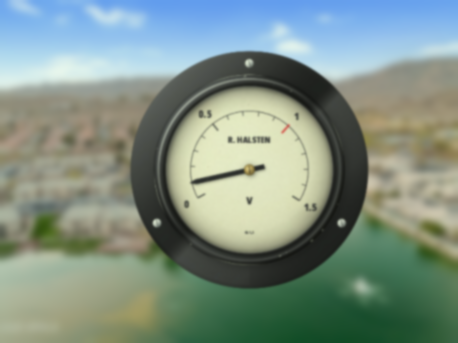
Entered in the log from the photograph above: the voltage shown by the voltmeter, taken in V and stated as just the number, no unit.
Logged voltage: 0.1
